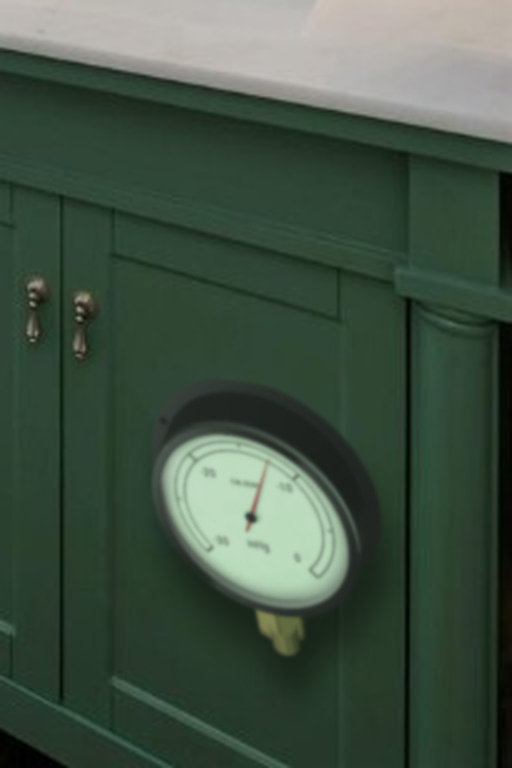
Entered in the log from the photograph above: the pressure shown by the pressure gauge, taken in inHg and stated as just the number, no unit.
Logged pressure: -12.5
